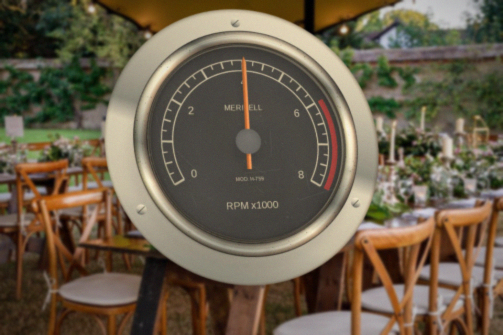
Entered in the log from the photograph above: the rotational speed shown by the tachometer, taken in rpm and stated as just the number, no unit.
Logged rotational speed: 4000
